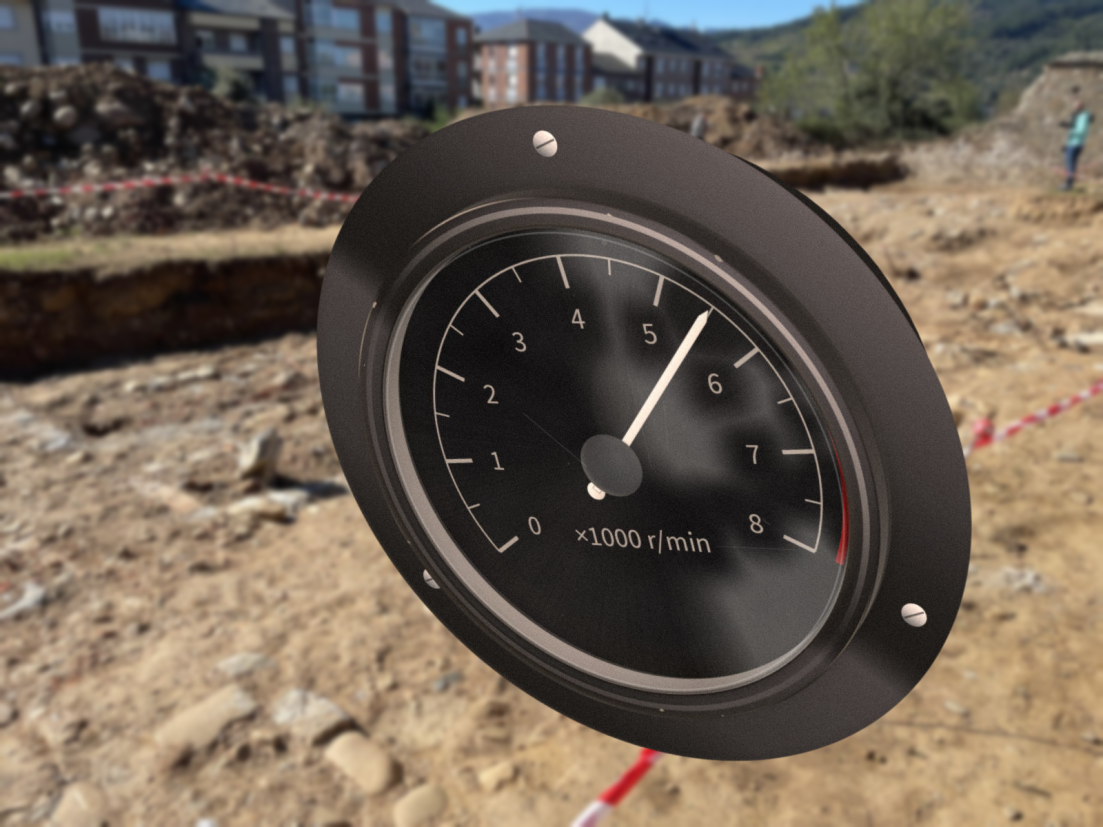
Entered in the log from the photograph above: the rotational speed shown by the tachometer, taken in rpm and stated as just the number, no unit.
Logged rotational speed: 5500
